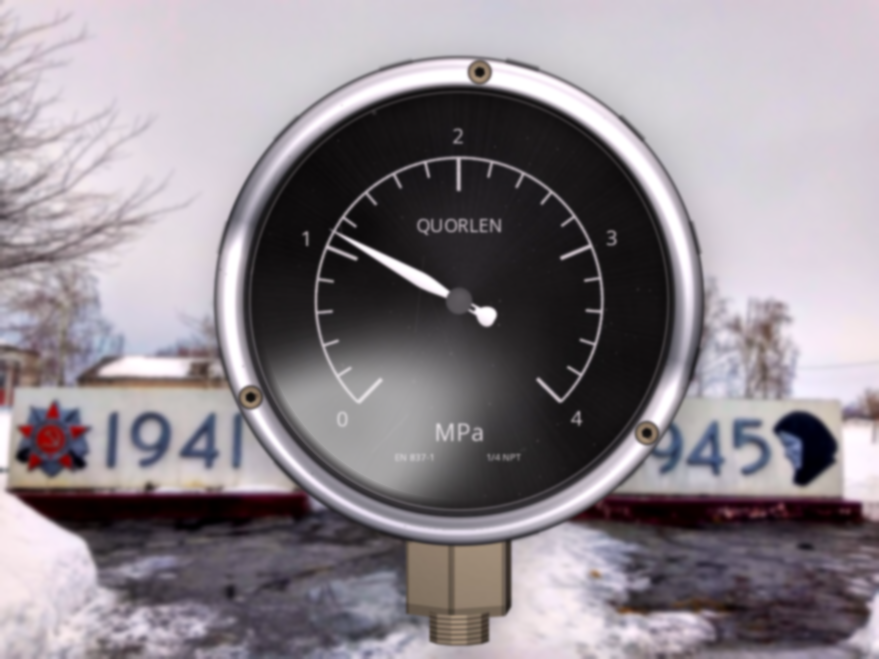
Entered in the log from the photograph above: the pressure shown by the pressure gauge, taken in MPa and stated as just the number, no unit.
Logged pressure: 1.1
